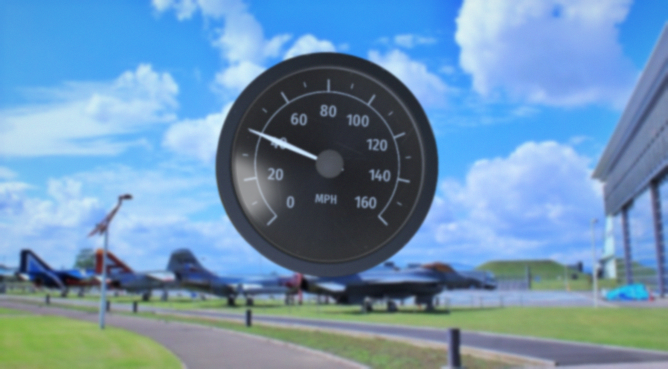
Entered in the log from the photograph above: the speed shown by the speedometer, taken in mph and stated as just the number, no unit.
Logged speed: 40
